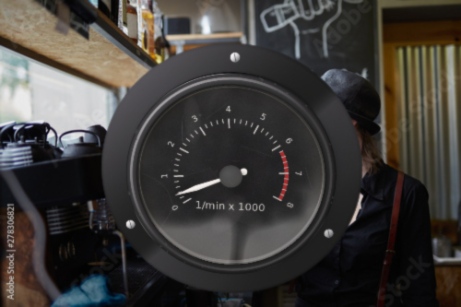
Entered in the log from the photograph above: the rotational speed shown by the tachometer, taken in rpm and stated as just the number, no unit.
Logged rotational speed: 400
